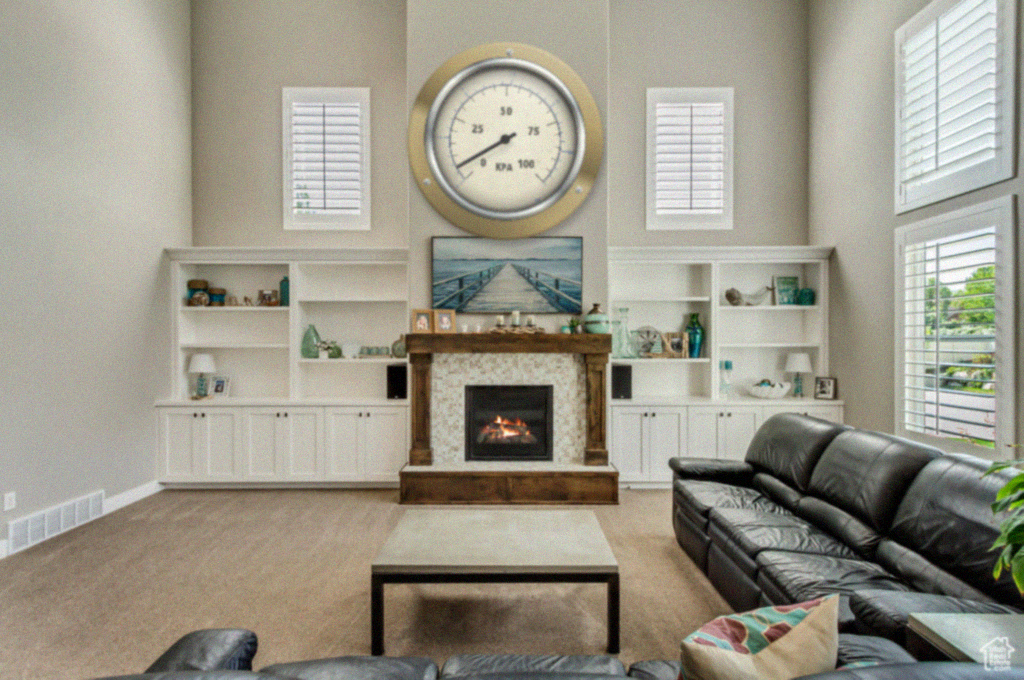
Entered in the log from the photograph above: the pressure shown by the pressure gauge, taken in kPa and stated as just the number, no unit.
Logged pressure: 5
